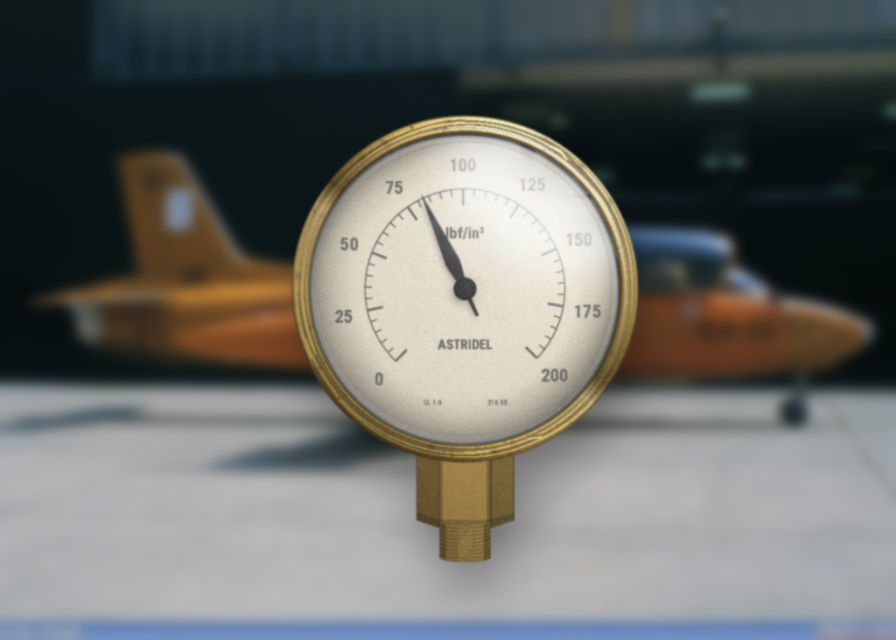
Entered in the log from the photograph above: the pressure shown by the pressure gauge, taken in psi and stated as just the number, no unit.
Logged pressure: 82.5
